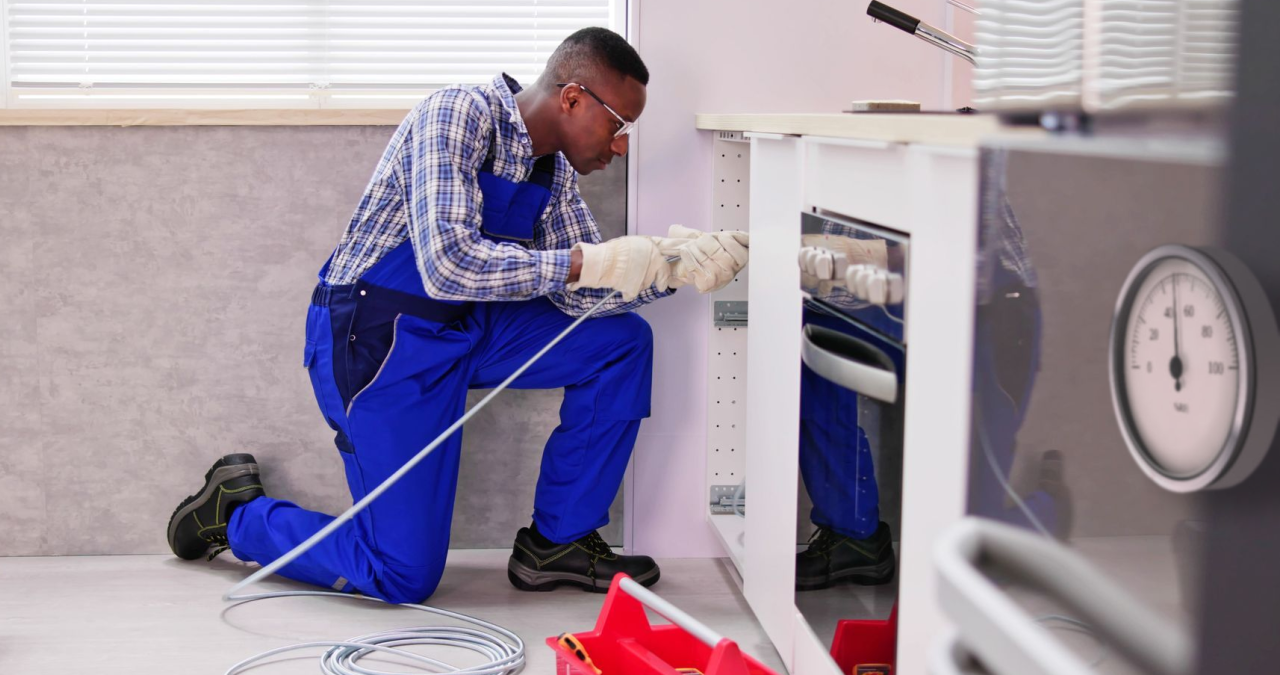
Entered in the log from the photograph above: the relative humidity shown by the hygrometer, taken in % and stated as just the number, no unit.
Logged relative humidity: 50
